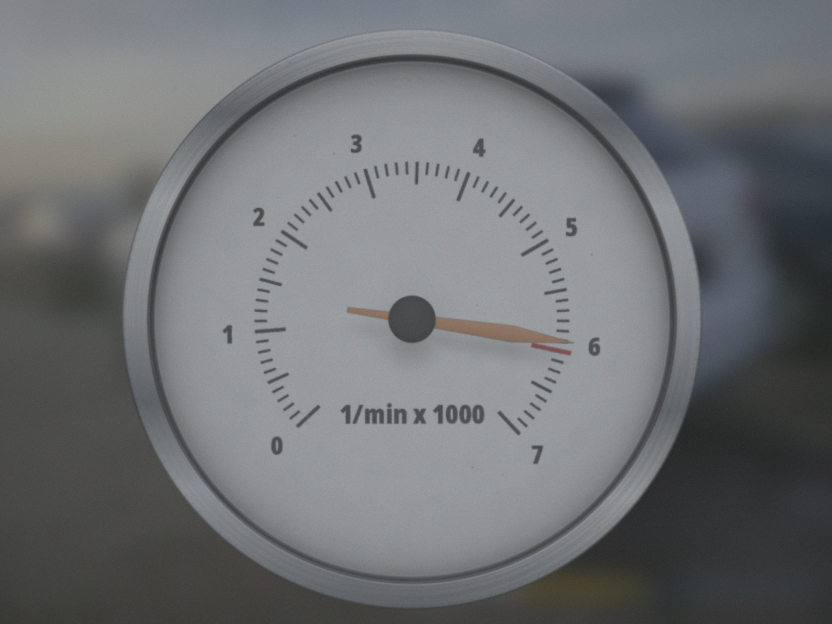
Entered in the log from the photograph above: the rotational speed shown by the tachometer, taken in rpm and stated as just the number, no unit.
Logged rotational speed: 6000
